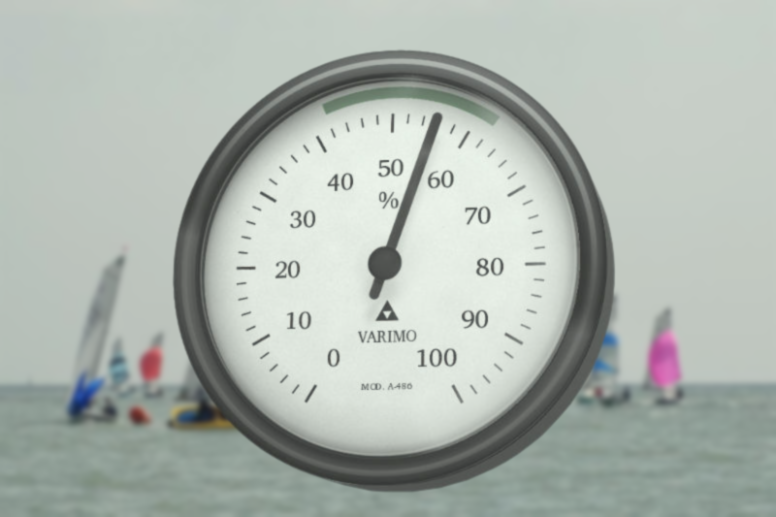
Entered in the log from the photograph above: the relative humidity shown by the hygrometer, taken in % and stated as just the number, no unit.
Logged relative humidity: 56
